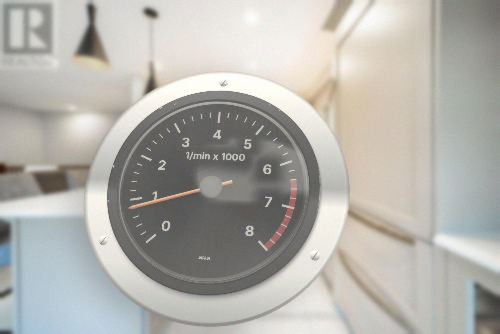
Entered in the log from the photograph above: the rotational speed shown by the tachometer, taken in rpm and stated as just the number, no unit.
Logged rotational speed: 800
